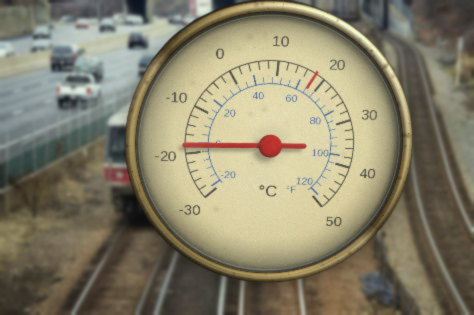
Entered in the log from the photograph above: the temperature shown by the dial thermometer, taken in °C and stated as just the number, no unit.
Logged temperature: -18
